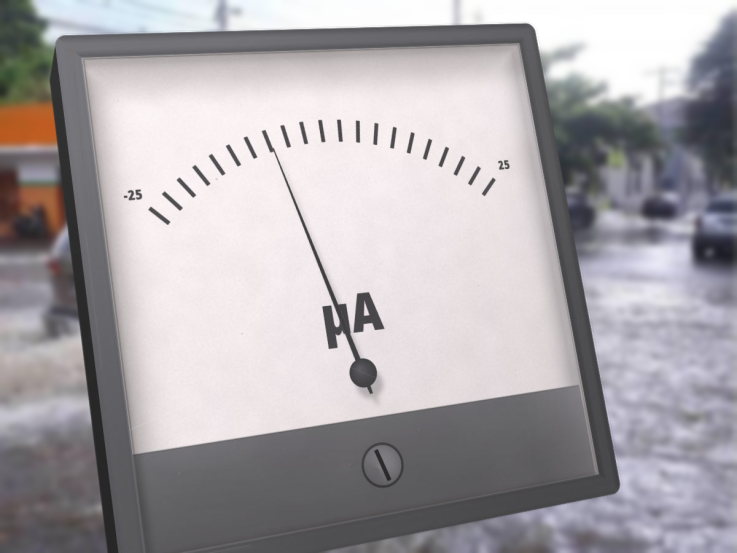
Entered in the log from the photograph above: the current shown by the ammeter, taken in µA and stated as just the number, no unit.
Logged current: -7.5
